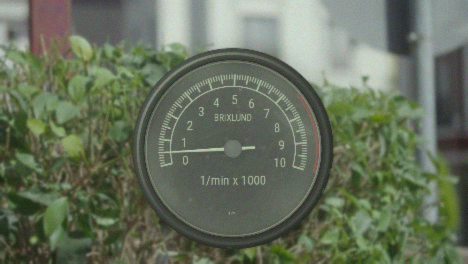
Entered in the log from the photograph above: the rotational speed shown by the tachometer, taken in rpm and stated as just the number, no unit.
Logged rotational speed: 500
